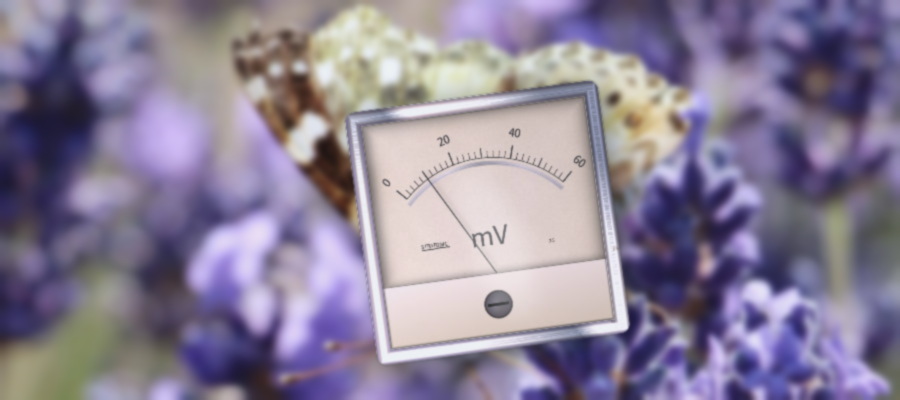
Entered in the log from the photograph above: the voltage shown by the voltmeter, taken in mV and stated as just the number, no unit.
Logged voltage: 10
